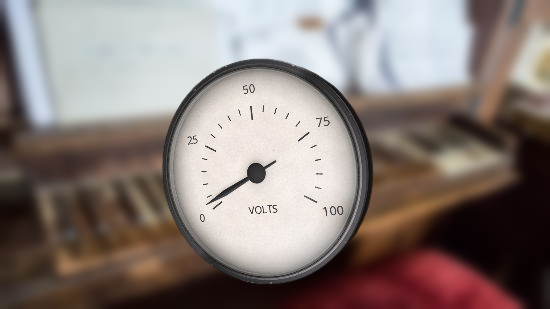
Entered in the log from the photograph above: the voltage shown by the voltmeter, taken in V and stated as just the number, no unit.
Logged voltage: 2.5
